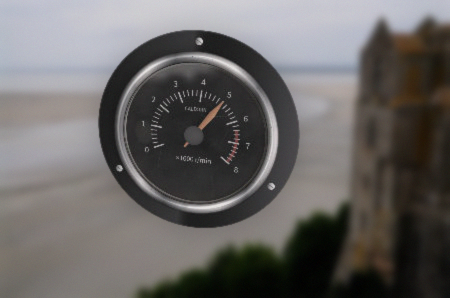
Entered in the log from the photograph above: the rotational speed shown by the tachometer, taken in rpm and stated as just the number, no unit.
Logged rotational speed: 5000
